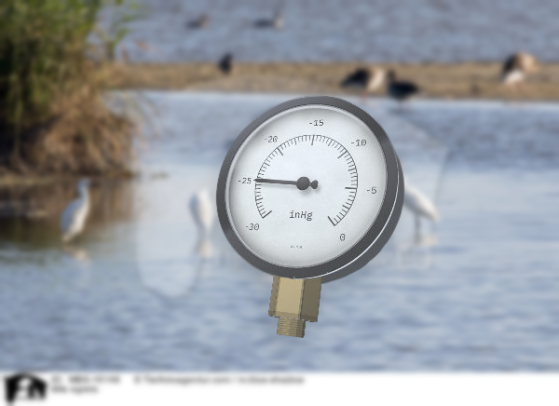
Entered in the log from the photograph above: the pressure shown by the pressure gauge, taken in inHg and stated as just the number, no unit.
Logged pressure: -25
